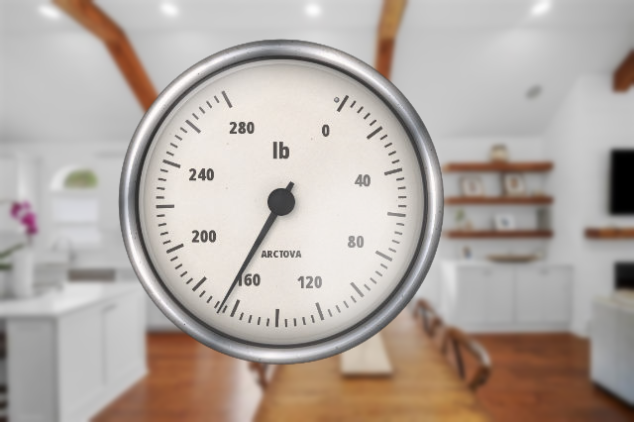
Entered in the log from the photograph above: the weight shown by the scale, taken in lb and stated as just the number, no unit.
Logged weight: 166
